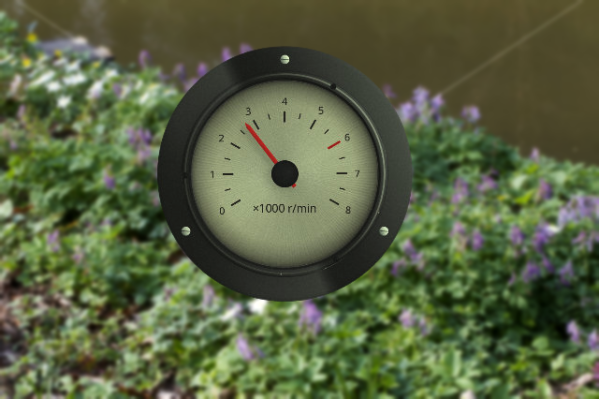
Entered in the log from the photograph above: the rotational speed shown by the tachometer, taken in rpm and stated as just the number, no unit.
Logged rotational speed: 2750
